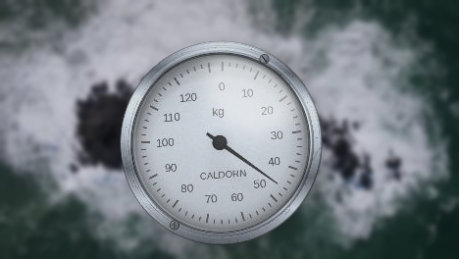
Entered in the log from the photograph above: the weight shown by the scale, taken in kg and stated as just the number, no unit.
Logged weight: 46
